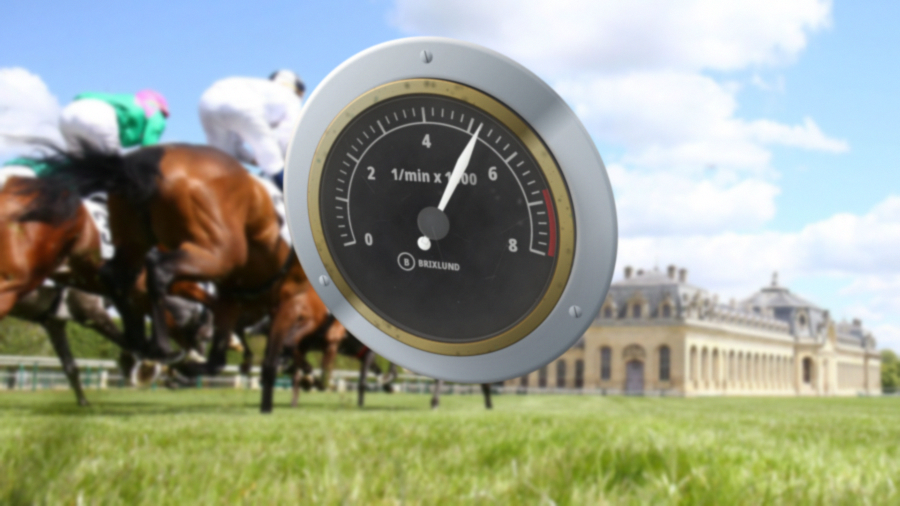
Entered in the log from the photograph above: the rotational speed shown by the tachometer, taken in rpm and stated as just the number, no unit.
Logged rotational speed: 5200
